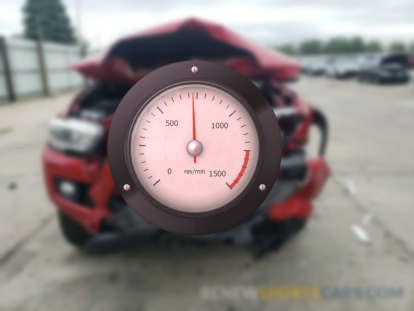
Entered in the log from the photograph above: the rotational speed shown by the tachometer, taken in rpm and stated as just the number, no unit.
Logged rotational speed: 725
